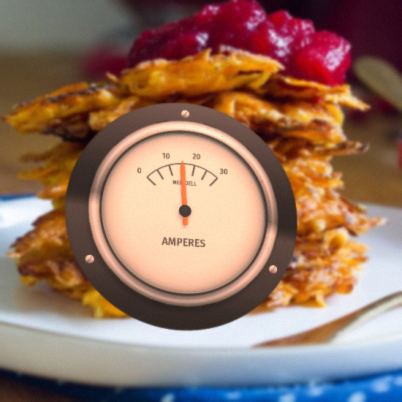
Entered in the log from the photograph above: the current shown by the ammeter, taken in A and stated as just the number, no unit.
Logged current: 15
